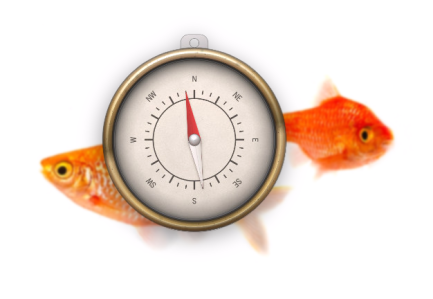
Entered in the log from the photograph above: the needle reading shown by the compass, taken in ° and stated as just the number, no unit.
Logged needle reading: 350
